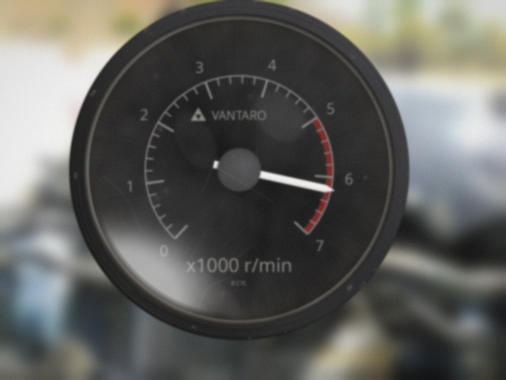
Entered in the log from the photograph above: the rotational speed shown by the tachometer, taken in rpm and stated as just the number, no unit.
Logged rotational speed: 6200
